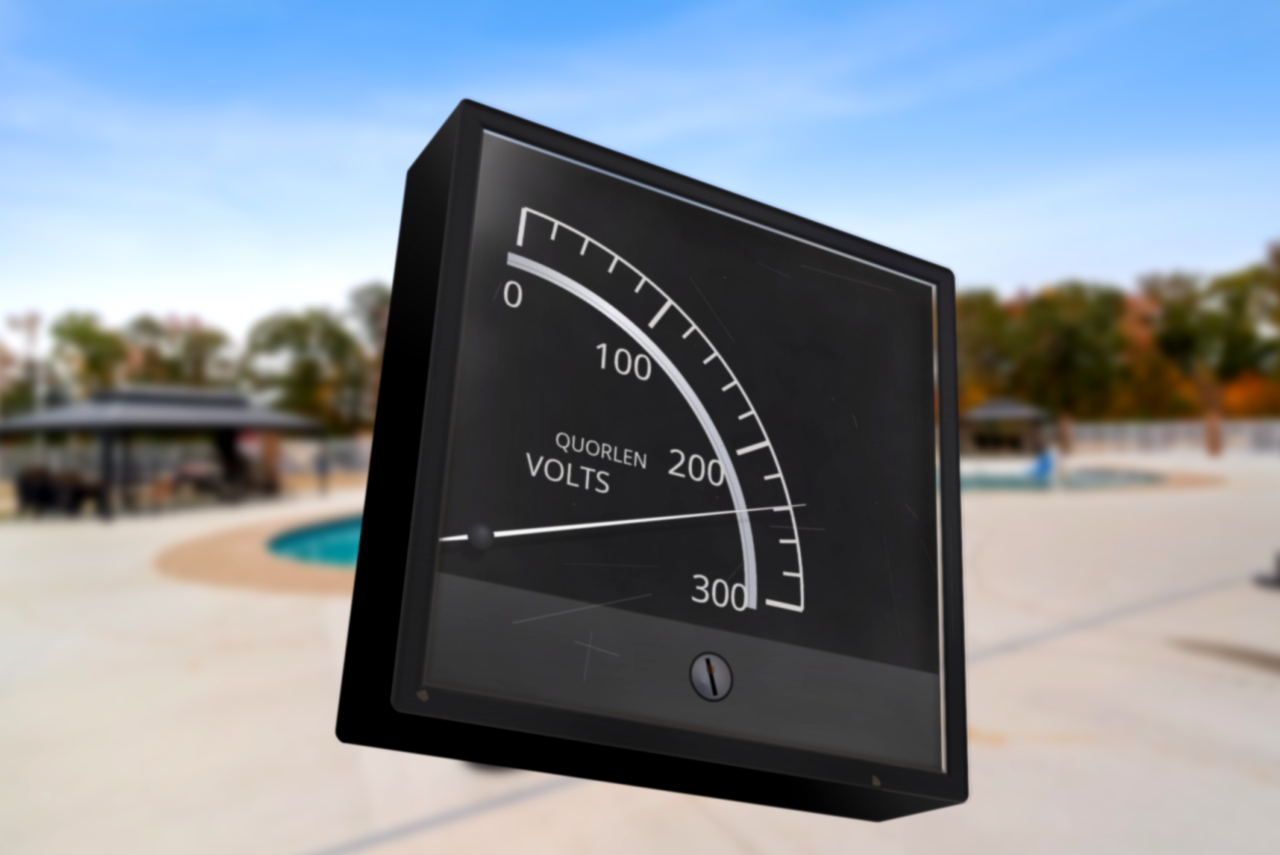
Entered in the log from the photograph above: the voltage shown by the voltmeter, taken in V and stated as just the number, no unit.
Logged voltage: 240
